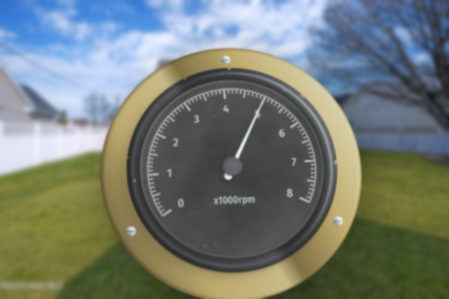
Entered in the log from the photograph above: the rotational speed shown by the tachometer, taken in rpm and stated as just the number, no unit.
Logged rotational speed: 5000
